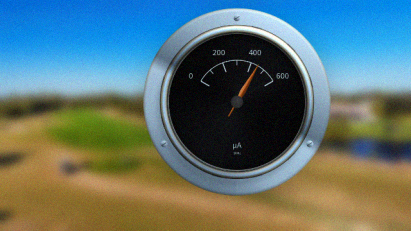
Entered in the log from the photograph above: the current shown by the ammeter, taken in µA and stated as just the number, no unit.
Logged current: 450
